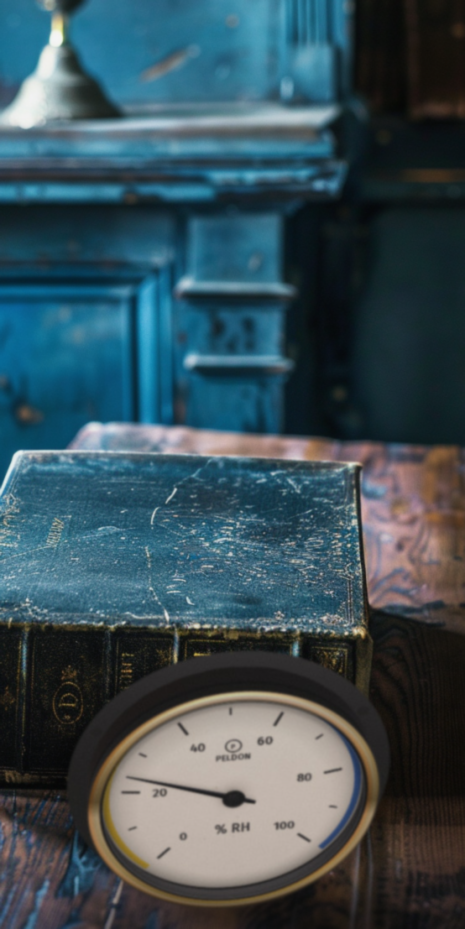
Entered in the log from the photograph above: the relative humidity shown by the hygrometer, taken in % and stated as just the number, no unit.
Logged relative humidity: 25
